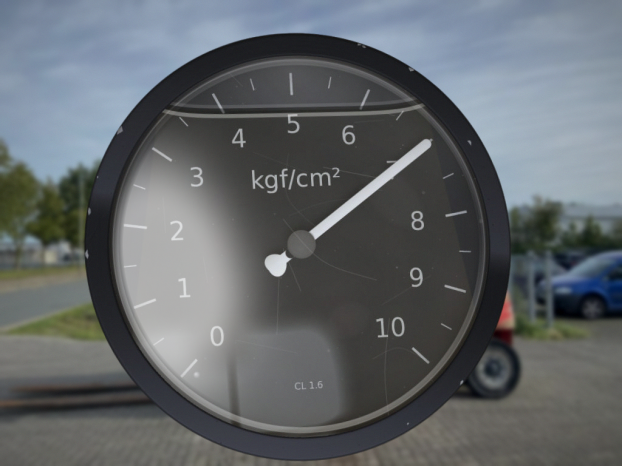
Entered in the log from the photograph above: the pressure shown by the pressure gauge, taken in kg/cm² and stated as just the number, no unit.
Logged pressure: 7
